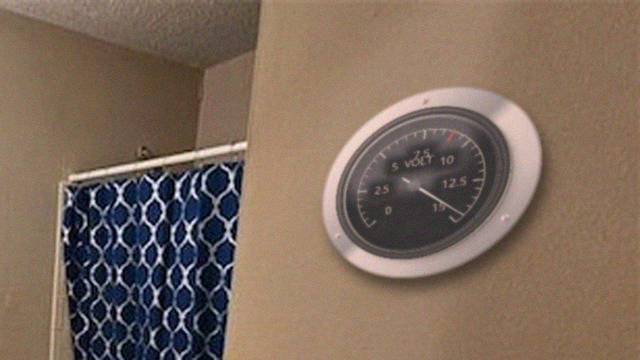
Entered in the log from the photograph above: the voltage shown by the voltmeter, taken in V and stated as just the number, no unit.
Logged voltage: 14.5
